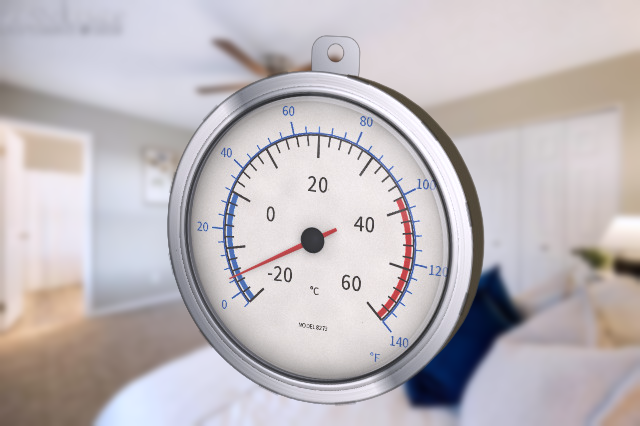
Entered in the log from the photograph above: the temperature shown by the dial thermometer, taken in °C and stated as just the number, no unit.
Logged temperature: -15
